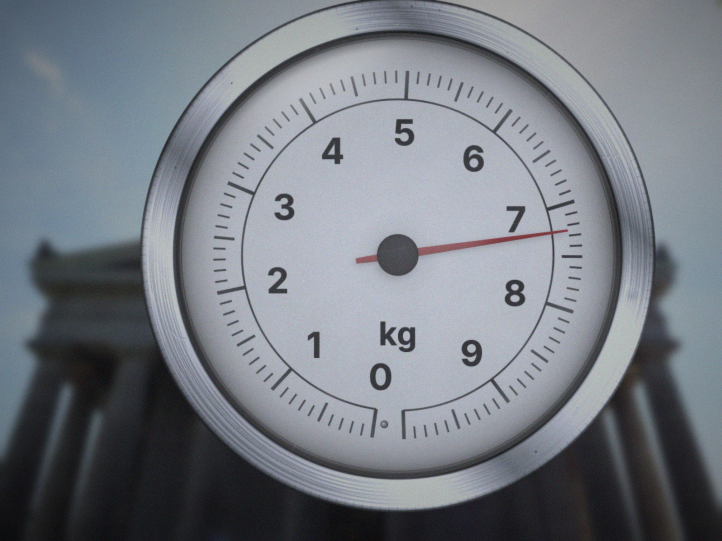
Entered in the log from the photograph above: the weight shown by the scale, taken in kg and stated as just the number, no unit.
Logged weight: 7.25
